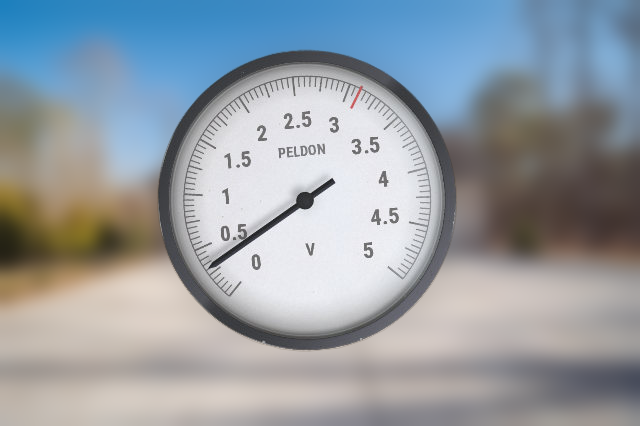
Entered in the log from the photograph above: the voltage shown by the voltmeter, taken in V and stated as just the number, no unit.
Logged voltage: 0.3
